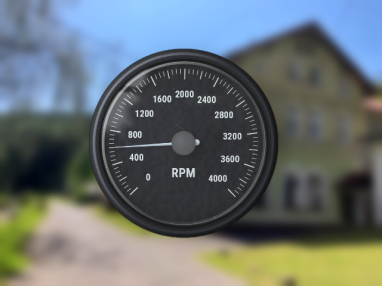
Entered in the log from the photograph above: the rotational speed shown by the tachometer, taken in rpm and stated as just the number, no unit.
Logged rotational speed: 600
